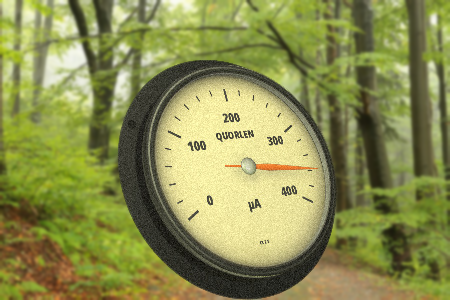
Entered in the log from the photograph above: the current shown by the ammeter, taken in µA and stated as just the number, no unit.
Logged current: 360
